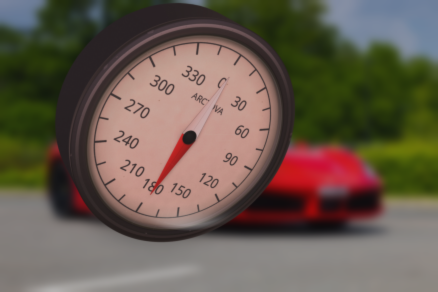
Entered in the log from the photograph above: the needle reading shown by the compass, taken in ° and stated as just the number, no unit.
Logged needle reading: 180
